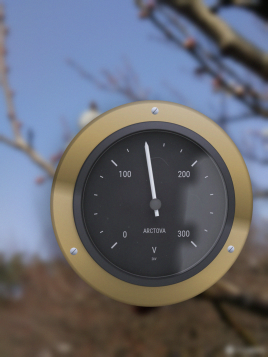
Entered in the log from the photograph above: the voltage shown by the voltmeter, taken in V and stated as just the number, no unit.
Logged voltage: 140
